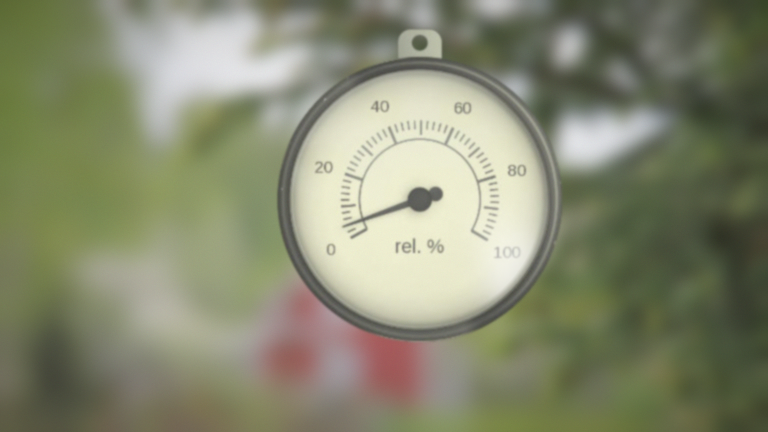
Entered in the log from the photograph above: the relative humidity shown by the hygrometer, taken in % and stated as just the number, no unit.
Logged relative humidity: 4
